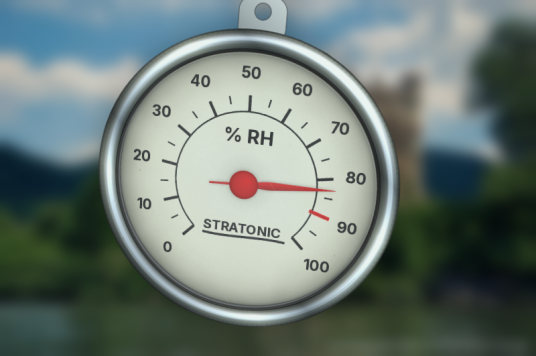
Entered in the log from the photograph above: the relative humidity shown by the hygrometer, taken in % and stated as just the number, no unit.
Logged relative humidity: 82.5
